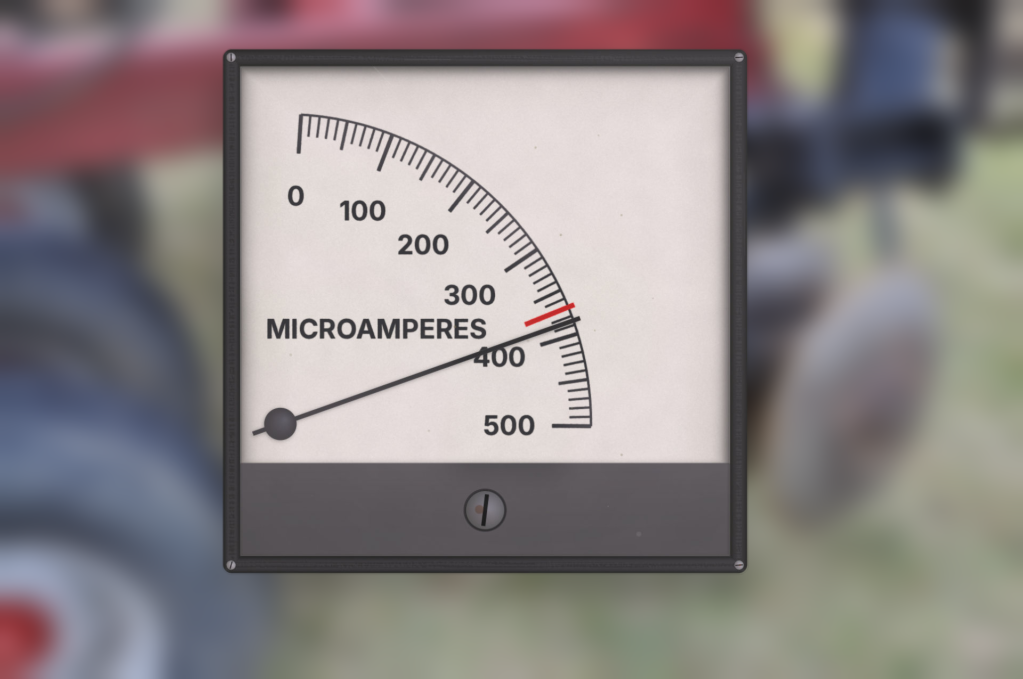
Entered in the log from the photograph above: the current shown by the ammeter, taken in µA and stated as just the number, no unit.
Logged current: 385
